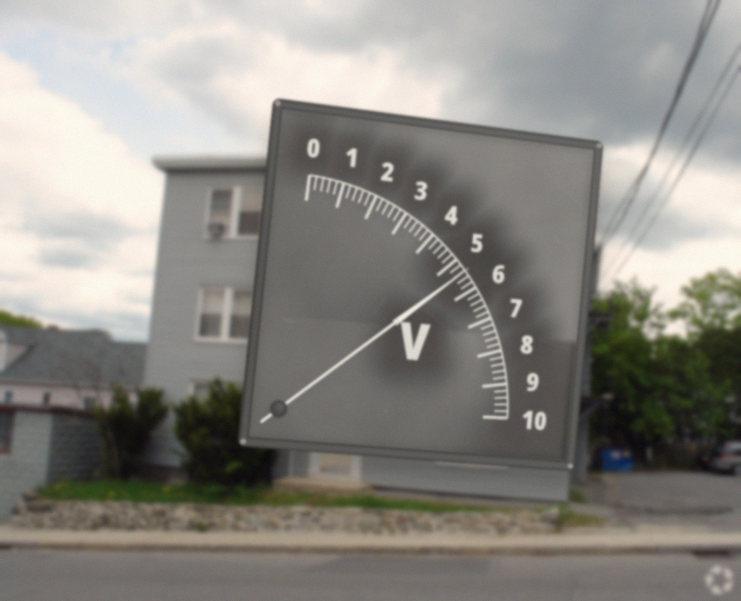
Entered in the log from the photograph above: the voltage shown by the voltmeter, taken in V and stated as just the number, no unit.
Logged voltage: 5.4
